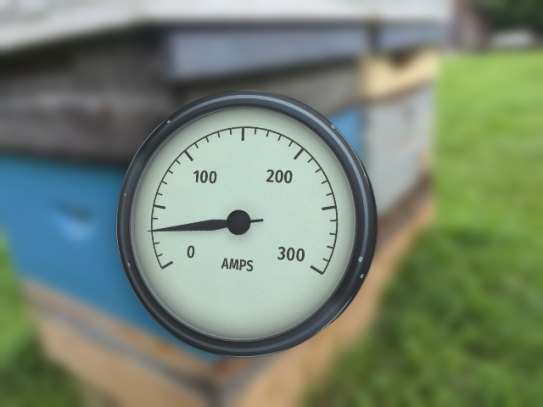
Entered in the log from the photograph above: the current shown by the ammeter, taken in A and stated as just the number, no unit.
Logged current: 30
